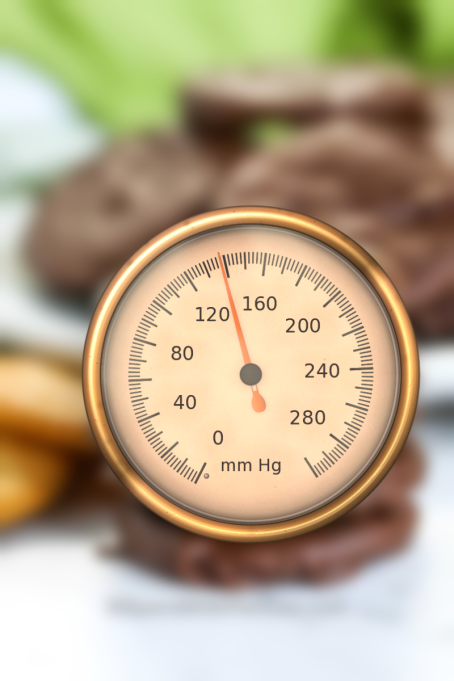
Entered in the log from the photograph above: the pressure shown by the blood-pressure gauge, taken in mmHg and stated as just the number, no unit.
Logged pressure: 138
